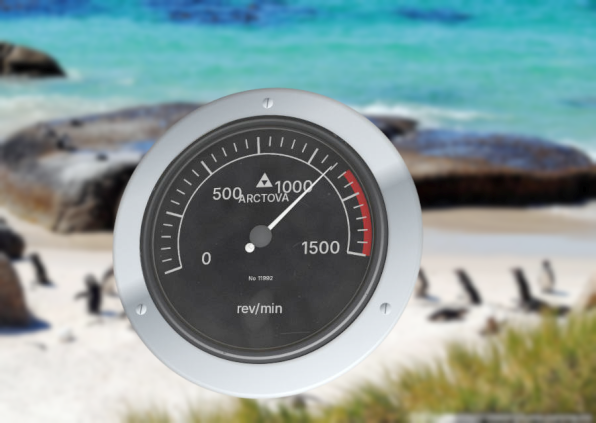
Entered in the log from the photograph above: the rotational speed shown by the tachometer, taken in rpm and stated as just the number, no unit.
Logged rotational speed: 1100
